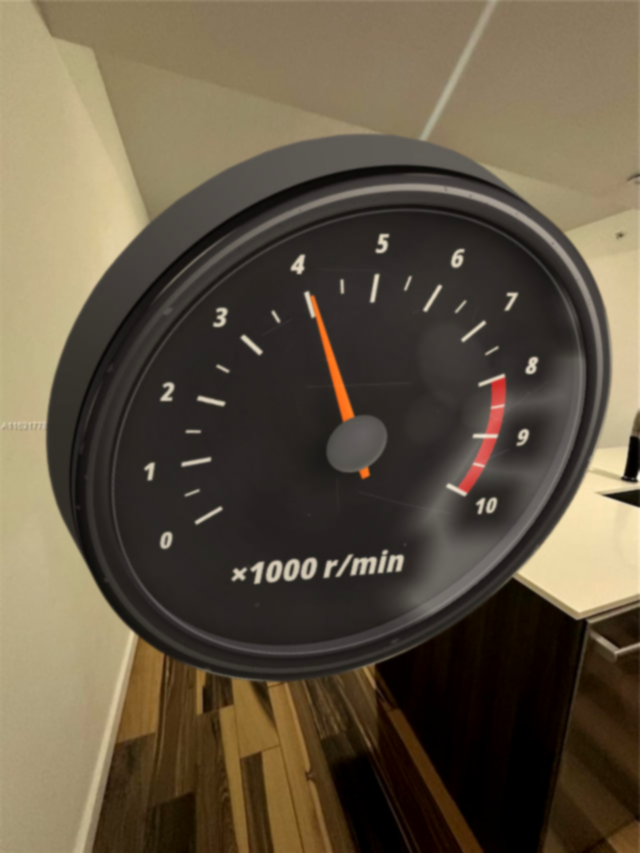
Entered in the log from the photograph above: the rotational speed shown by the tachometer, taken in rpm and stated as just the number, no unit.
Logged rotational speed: 4000
